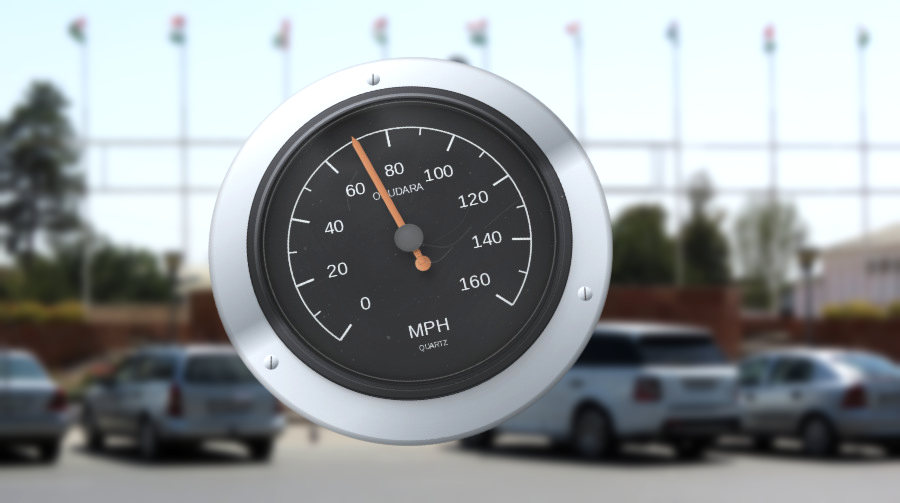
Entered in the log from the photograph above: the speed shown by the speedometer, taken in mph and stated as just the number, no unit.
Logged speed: 70
